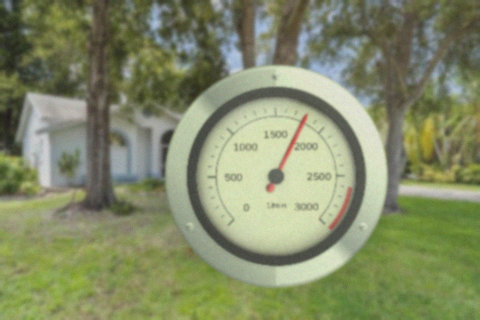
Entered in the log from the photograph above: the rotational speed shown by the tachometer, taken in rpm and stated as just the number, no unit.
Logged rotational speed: 1800
